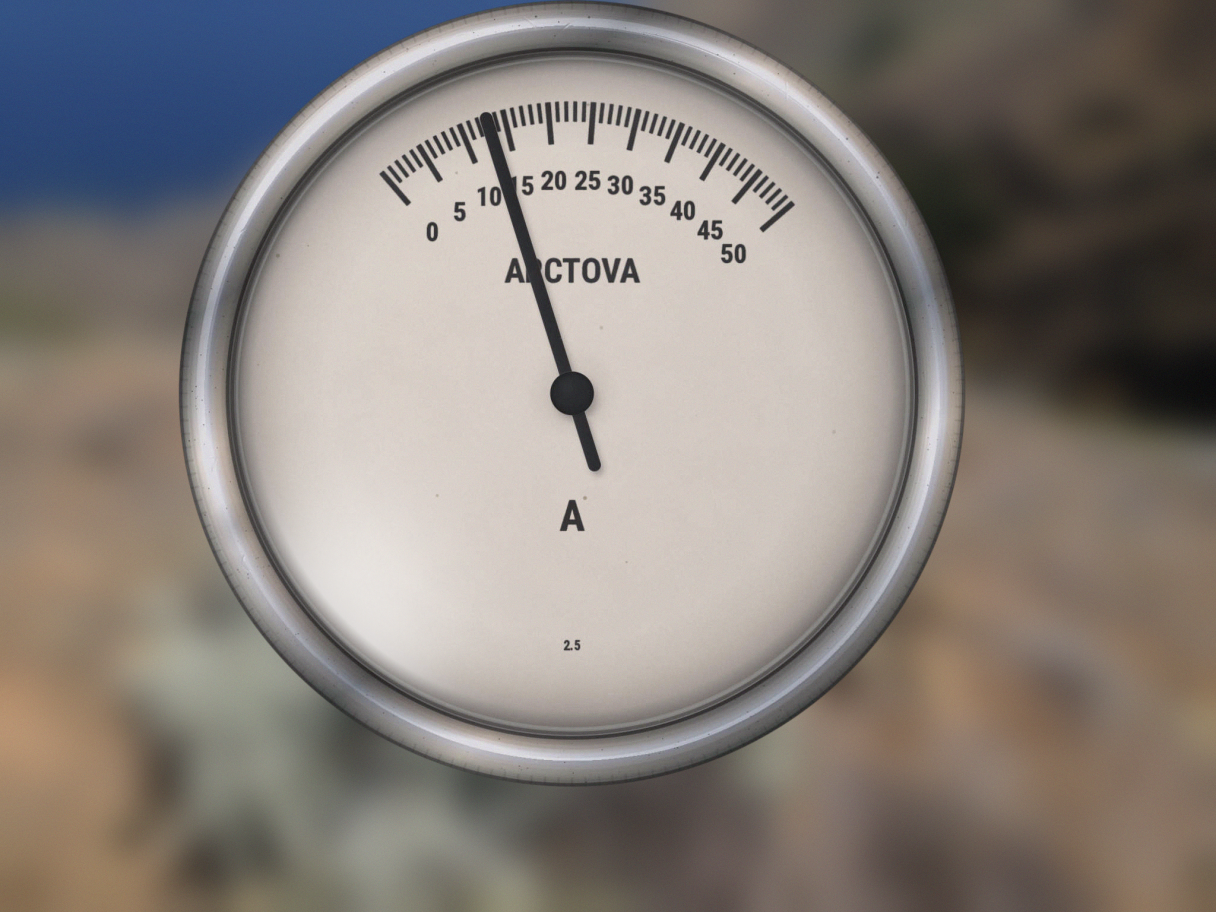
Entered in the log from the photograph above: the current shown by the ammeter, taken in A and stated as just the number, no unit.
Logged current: 13
